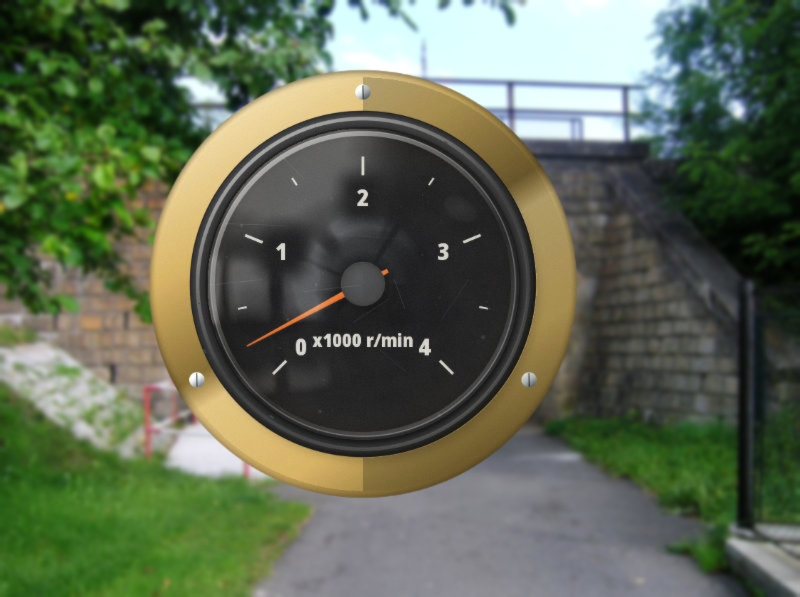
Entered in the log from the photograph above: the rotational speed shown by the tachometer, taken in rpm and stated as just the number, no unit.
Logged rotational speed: 250
